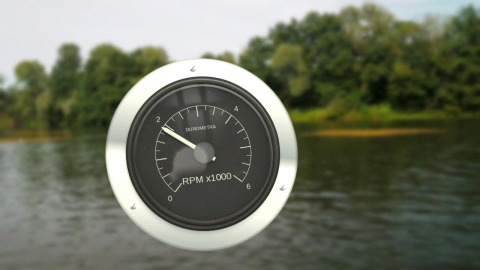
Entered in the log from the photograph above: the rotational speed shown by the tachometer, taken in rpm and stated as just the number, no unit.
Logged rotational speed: 1875
